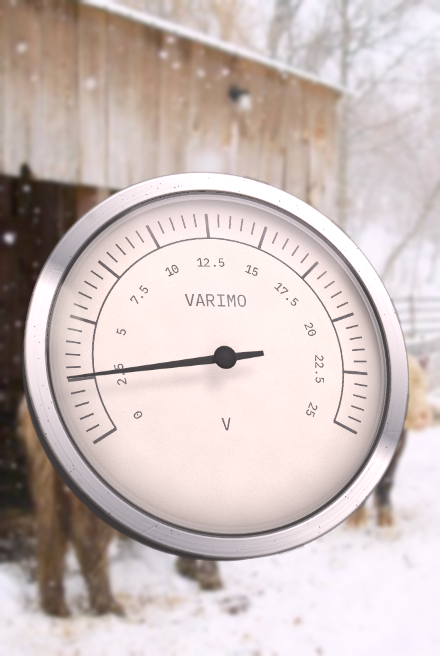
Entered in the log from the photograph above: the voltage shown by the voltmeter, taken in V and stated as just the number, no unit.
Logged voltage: 2.5
